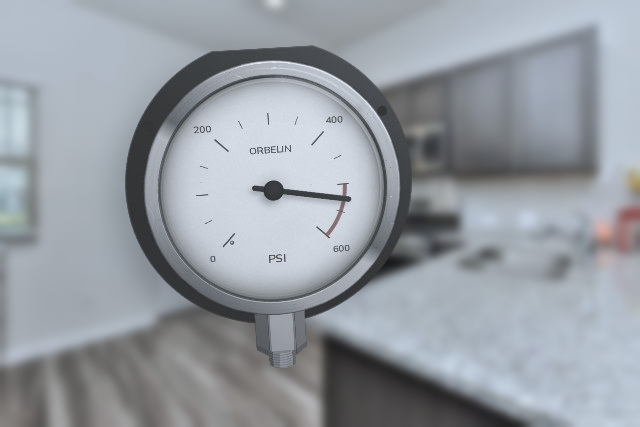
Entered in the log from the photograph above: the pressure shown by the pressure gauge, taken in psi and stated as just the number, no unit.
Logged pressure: 525
